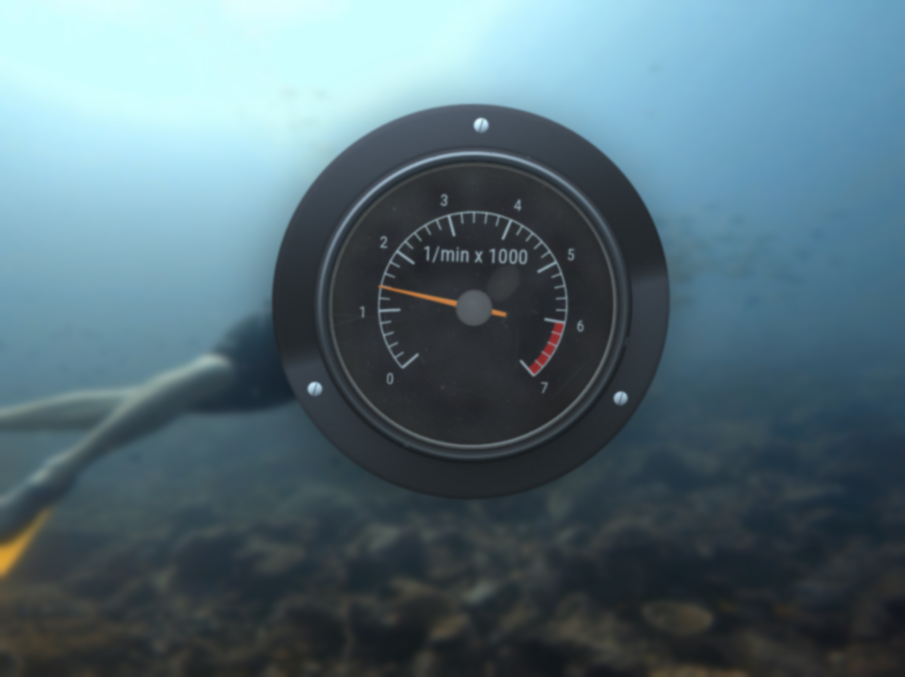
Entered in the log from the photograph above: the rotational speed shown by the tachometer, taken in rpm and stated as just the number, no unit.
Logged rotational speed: 1400
